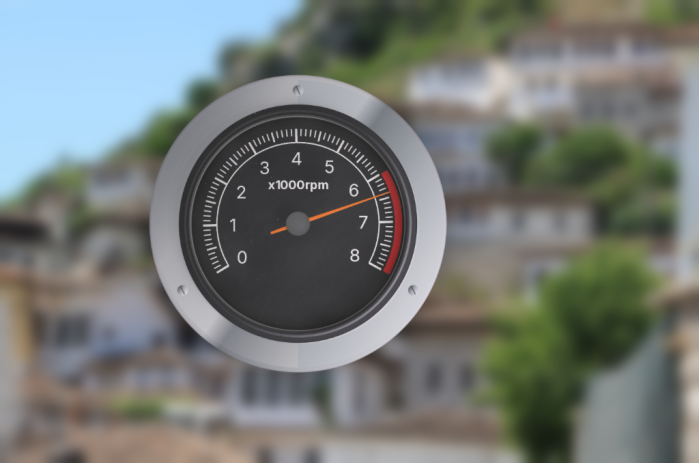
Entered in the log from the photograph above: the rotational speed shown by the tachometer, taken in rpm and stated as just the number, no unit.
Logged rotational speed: 6400
